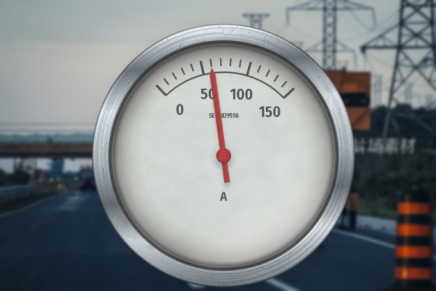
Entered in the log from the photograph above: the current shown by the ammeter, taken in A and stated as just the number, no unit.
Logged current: 60
